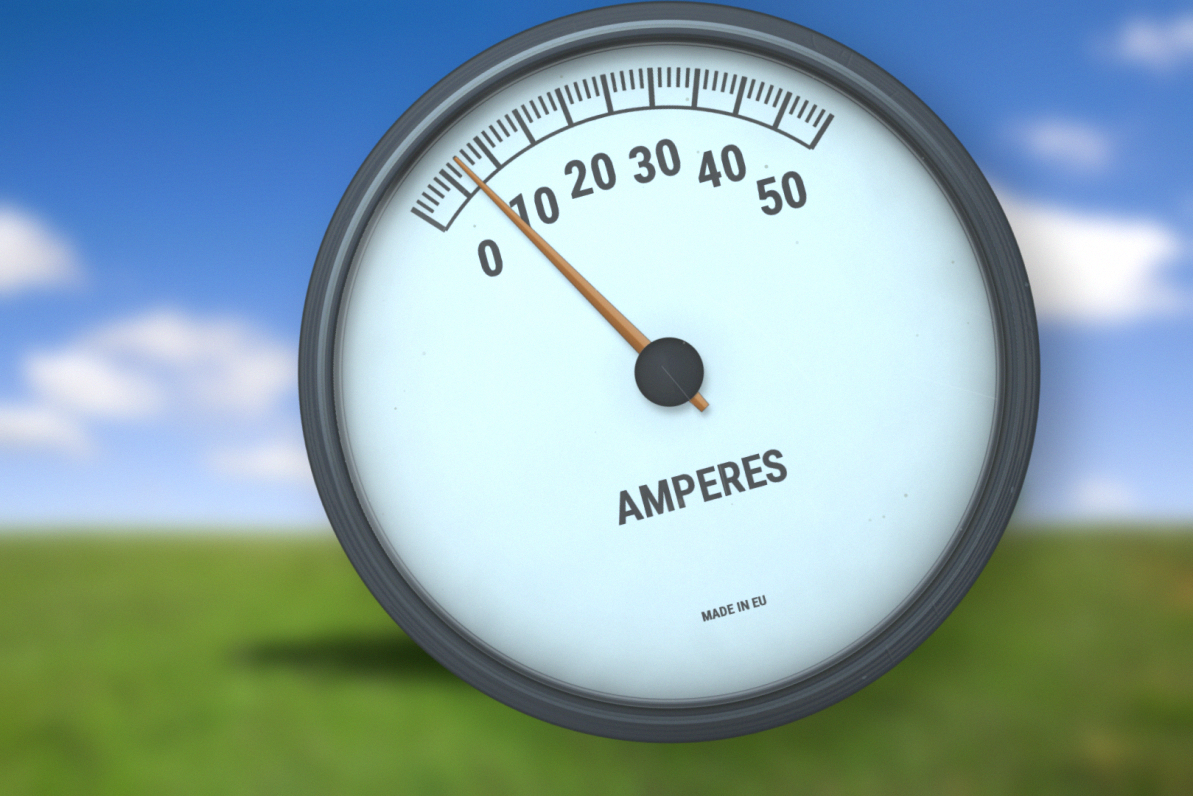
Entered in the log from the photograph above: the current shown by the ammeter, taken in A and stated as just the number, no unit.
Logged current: 7
